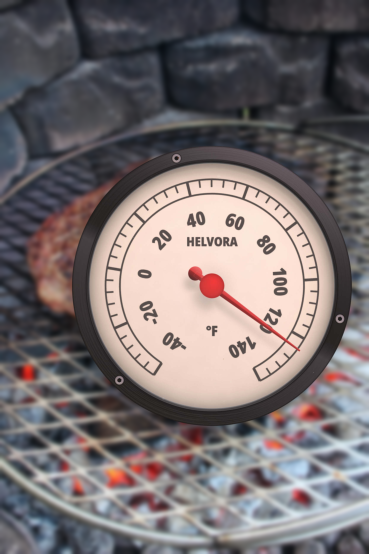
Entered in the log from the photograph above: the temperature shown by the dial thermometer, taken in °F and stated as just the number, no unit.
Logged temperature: 124
